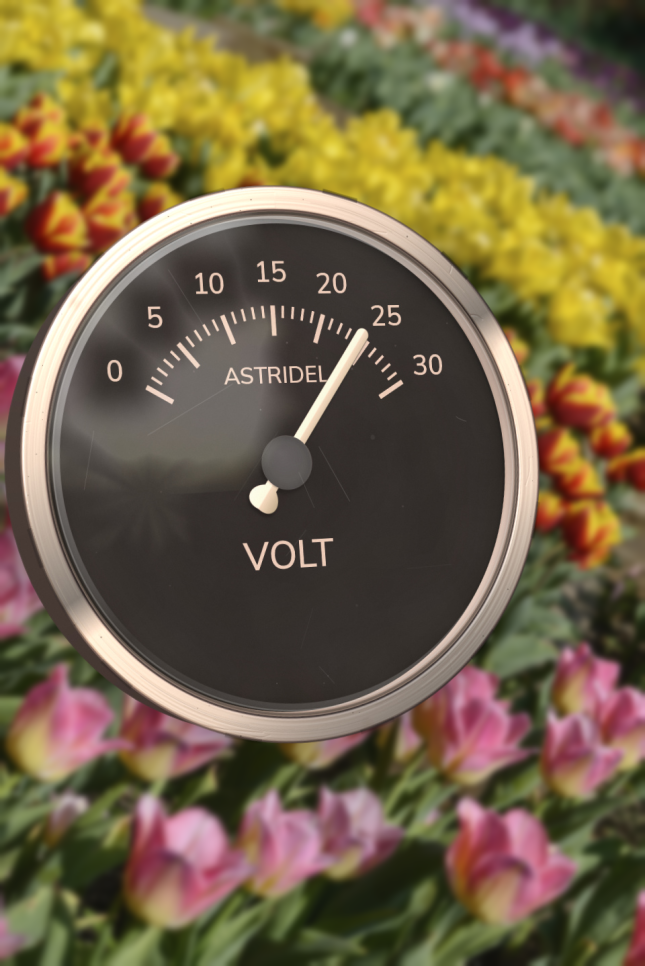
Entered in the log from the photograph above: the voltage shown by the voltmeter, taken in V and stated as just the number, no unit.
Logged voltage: 24
